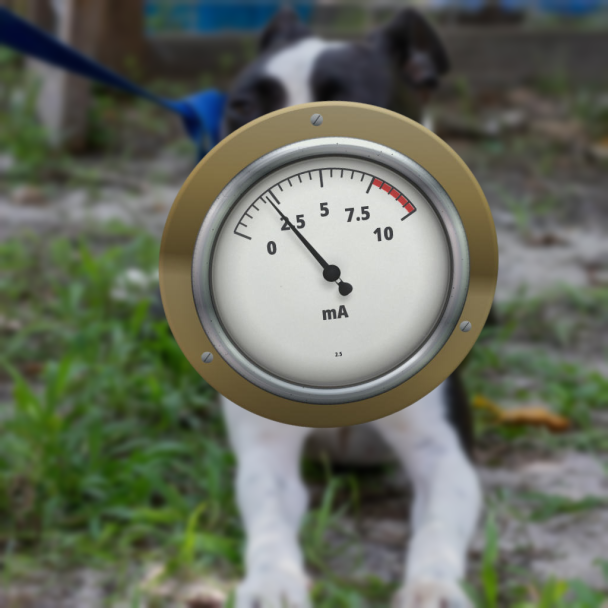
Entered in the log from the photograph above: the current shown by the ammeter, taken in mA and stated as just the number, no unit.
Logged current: 2.25
